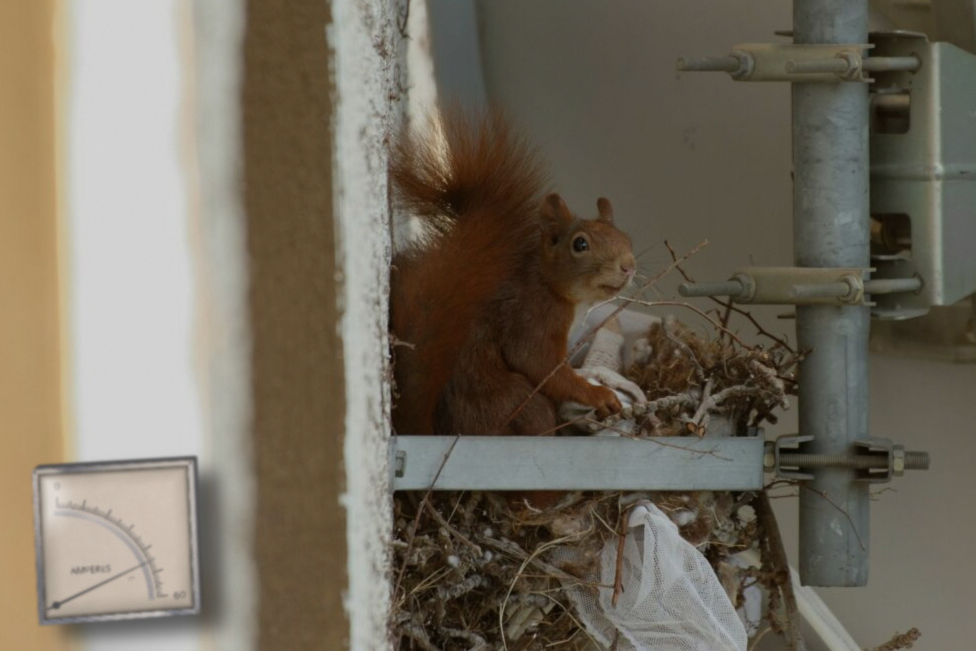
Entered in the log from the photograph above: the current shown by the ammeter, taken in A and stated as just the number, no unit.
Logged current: 45
